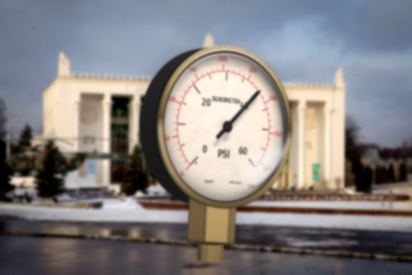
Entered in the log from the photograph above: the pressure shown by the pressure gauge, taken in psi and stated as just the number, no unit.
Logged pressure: 40
